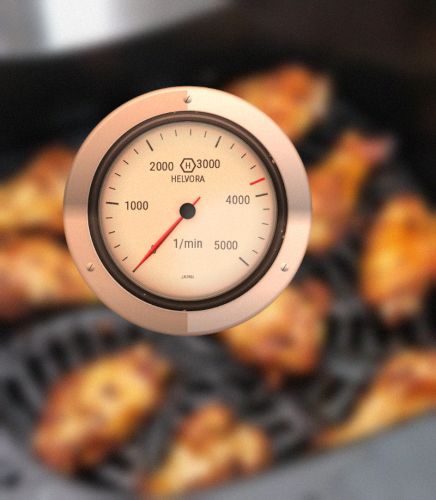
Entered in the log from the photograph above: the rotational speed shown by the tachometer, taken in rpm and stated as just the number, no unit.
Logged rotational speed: 0
